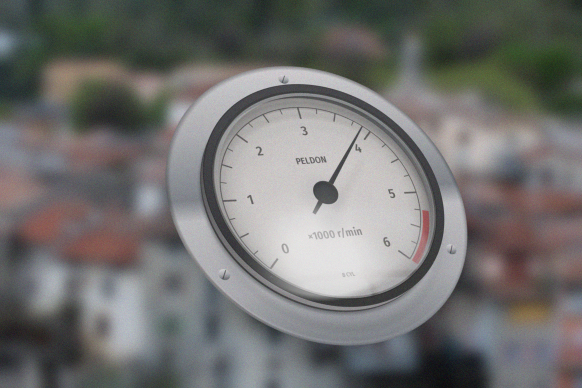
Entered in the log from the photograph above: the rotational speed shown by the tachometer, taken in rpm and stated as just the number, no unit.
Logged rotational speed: 3875
